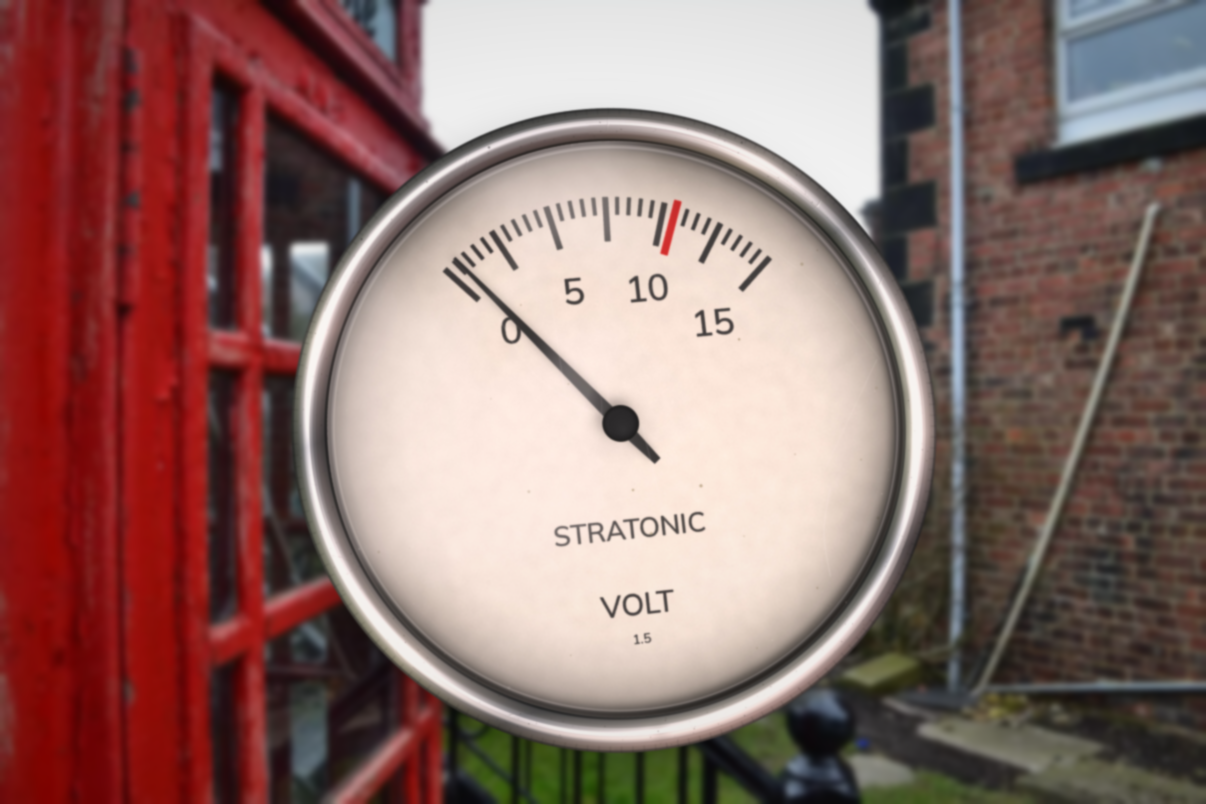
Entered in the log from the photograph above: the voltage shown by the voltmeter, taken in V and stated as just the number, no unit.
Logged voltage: 0.5
